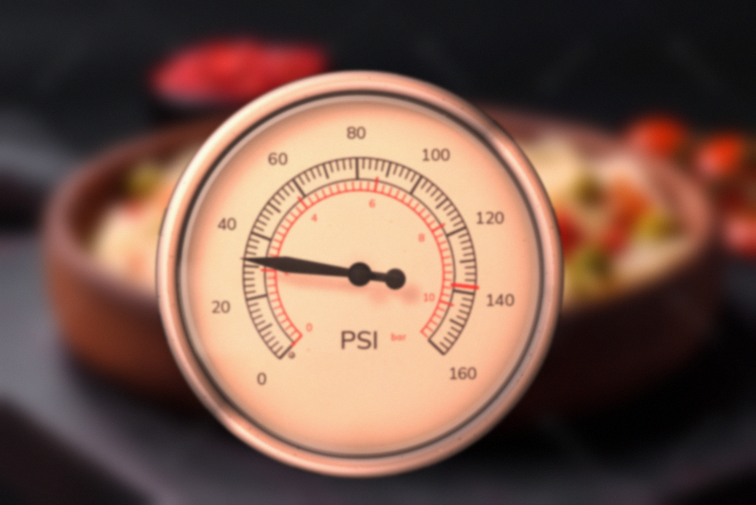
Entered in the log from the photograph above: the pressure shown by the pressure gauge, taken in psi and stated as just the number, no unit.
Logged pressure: 32
